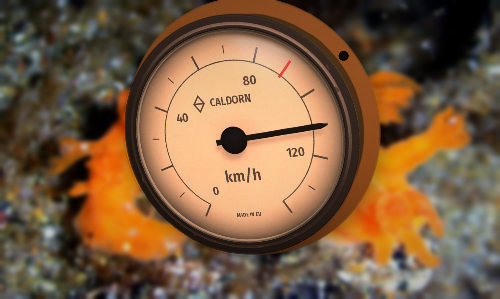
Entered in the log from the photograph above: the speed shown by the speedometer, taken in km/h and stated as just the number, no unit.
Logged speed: 110
